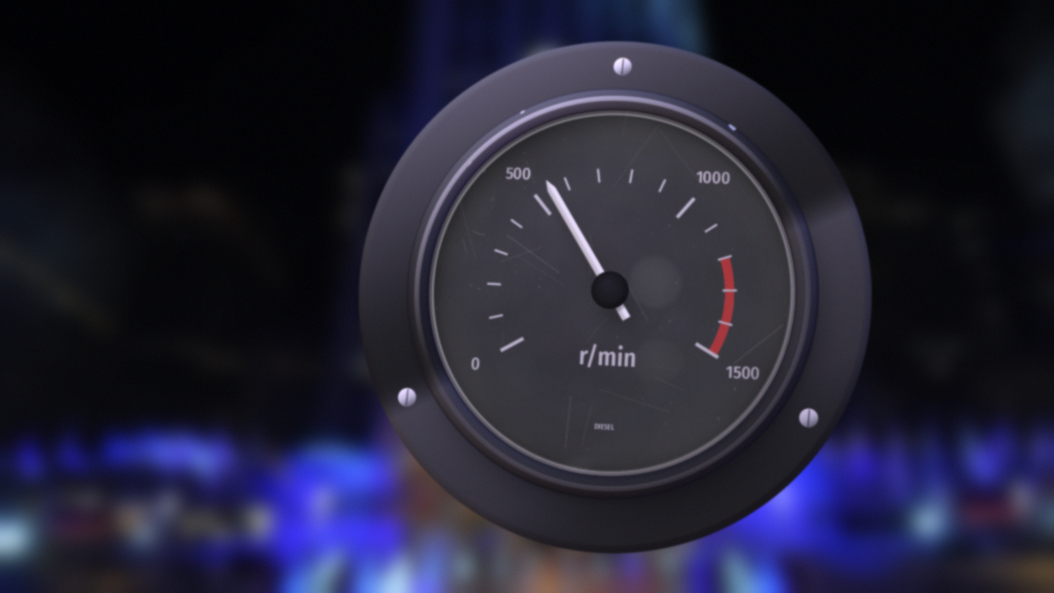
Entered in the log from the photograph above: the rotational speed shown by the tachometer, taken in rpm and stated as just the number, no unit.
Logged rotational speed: 550
